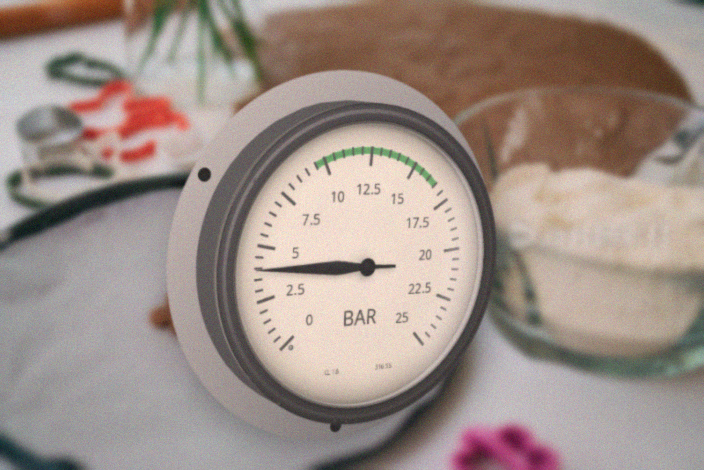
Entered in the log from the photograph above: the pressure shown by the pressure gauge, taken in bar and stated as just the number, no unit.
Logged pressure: 4
